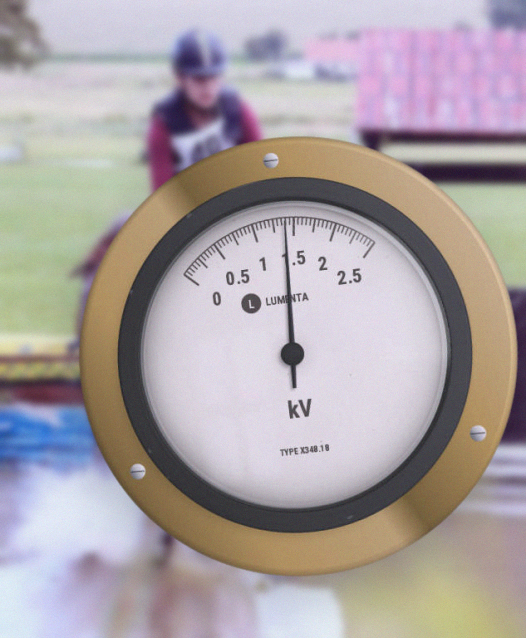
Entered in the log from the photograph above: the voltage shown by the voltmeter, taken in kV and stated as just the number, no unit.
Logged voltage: 1.4
